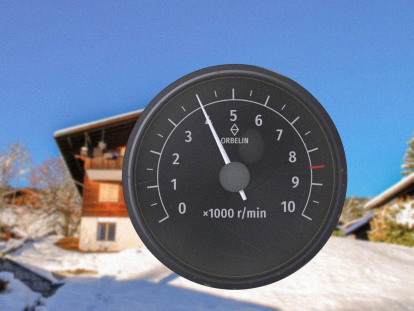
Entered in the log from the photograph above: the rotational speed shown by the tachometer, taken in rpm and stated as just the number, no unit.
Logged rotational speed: 4000
